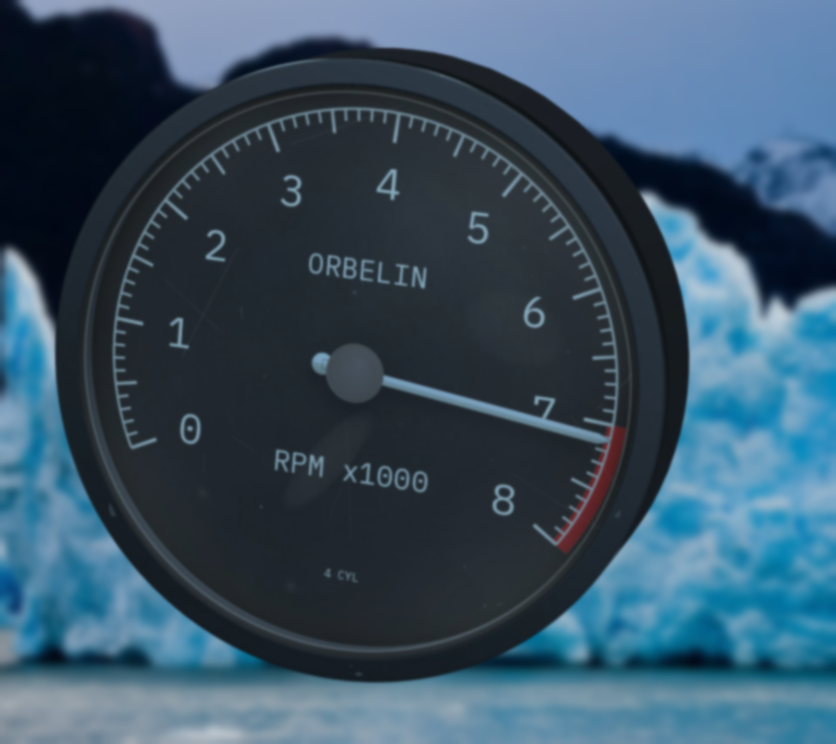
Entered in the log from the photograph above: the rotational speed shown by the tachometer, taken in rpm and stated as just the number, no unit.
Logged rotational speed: 7100
